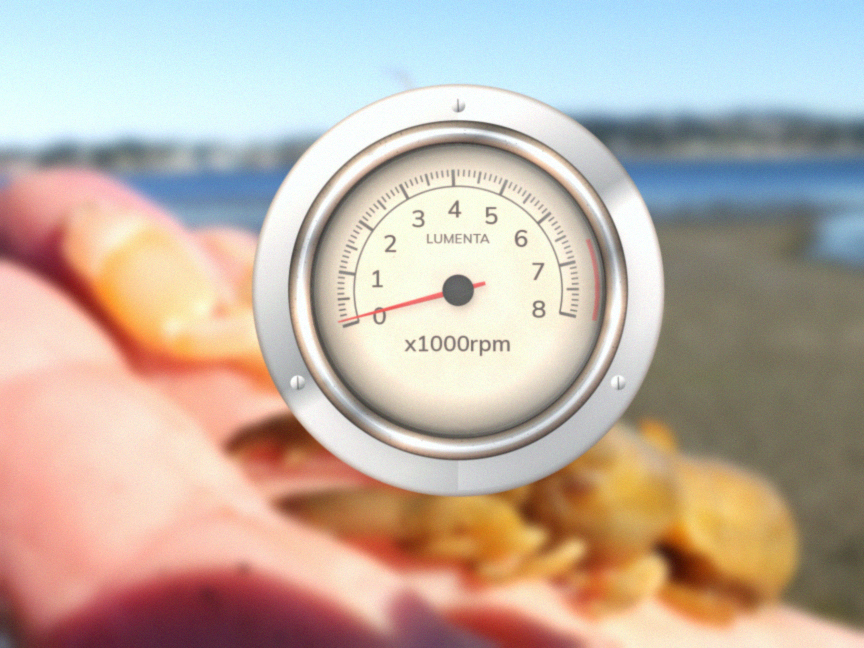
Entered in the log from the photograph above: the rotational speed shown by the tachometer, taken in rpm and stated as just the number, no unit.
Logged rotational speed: 100
